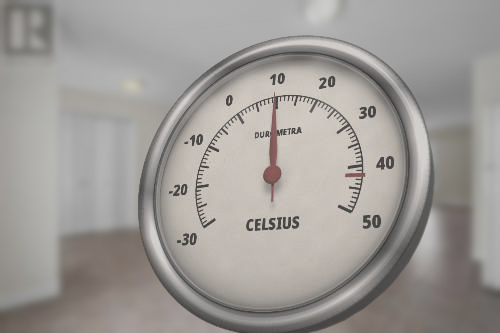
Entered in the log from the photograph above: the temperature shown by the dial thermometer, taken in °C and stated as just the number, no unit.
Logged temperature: 10
